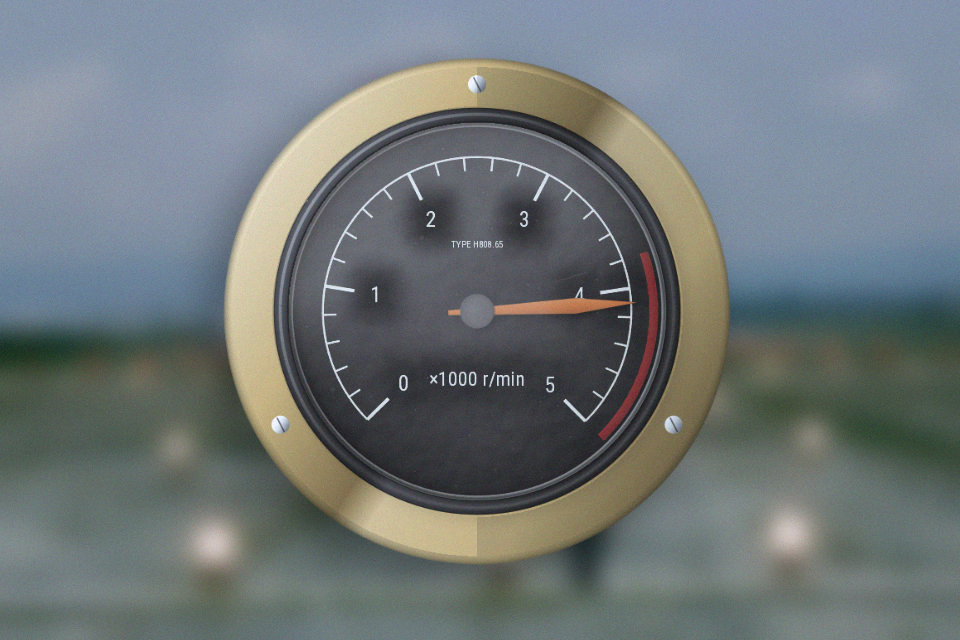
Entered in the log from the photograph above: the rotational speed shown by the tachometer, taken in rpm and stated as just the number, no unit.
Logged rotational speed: 4100
